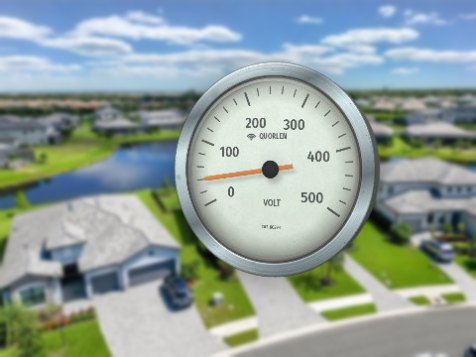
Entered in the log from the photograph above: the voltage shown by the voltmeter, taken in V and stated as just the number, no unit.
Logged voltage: 40
